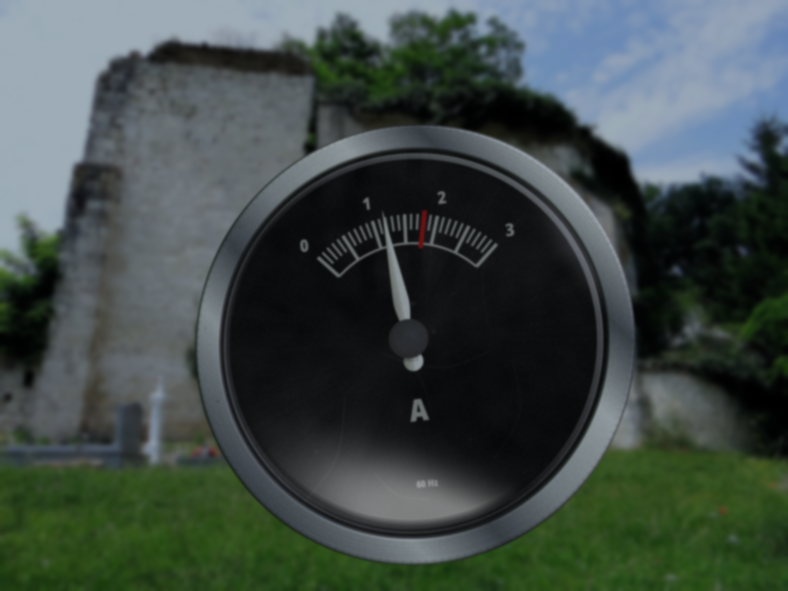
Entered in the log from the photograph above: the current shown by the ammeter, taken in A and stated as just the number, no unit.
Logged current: 1.2
